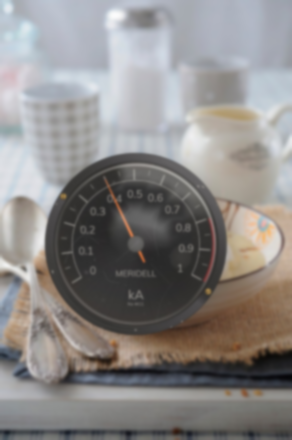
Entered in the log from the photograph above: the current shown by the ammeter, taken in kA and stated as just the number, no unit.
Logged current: 0.4
